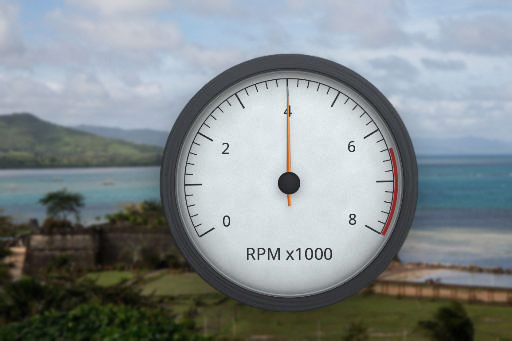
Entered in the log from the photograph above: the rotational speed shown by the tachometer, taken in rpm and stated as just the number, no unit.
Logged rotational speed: 4000
